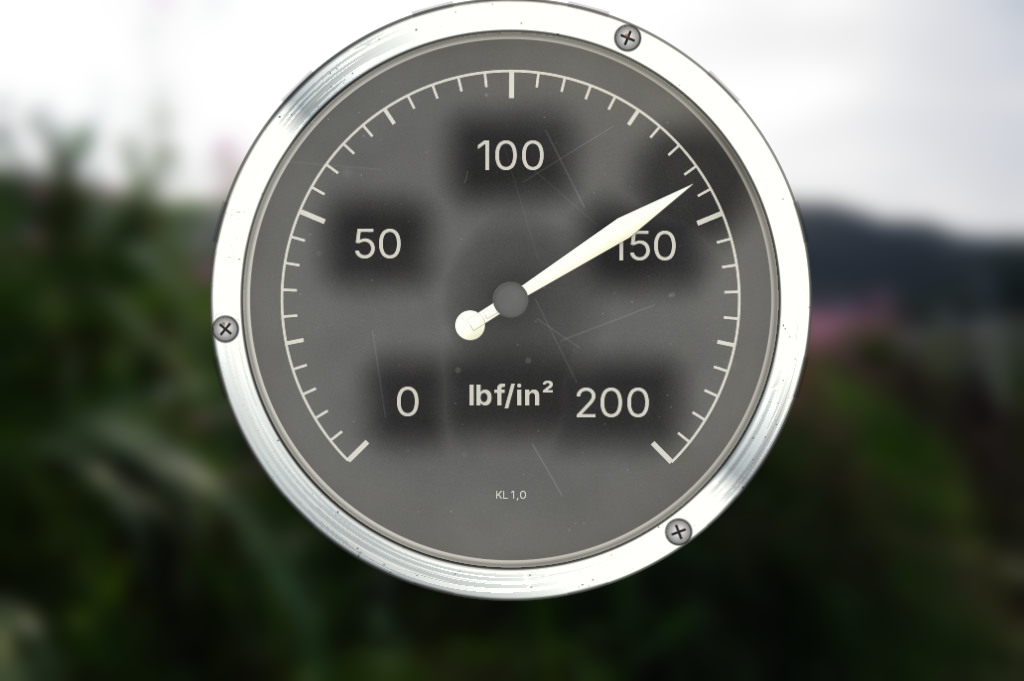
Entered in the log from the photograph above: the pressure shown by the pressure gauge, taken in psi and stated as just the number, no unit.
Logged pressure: 142.5
